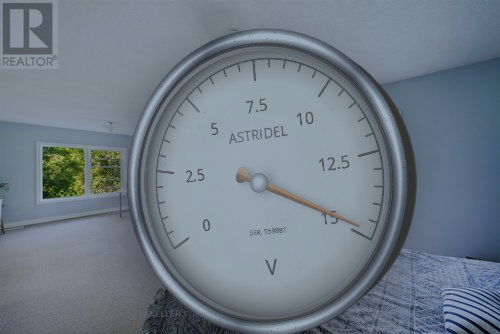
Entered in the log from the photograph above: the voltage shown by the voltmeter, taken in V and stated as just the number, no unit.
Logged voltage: 14.75
